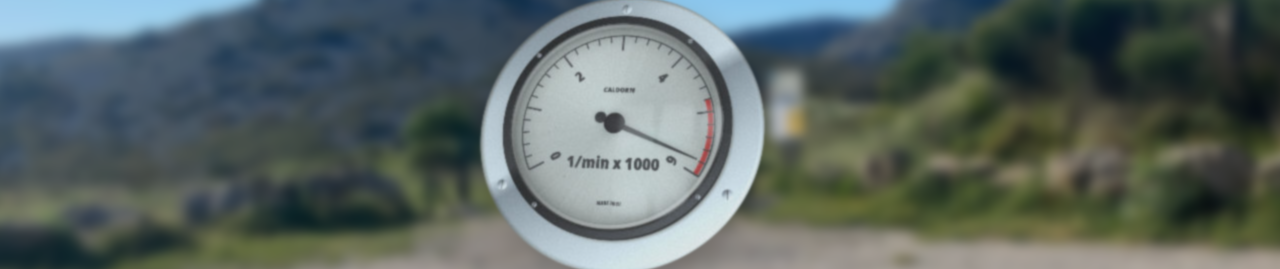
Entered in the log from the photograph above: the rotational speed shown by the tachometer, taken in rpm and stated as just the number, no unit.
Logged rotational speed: 5800
